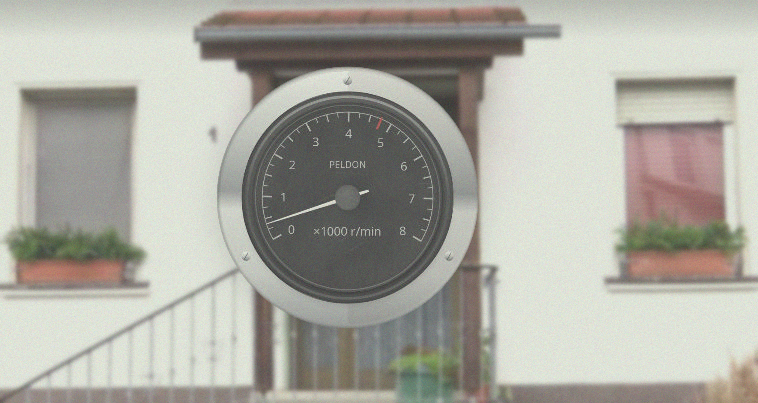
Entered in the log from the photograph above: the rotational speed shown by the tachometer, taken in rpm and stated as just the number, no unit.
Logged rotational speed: 375
